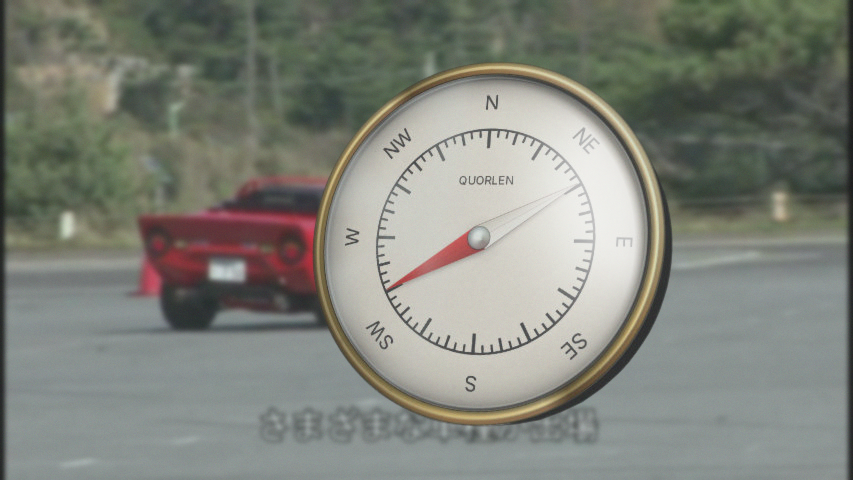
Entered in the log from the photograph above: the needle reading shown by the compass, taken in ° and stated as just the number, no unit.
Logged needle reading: 240
